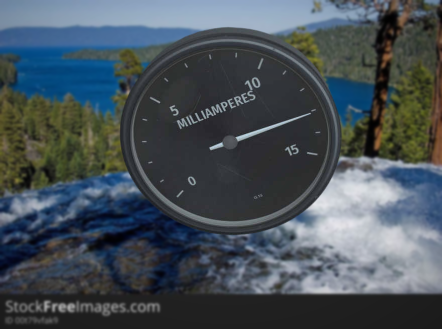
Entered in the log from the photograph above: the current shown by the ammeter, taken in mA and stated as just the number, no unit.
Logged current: 13
